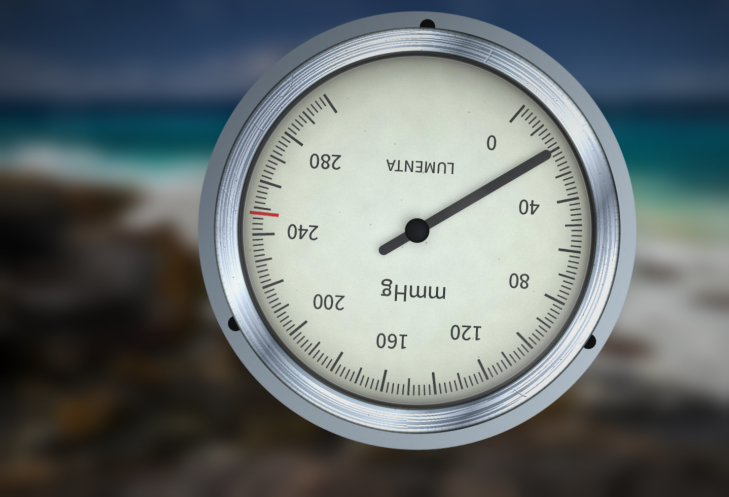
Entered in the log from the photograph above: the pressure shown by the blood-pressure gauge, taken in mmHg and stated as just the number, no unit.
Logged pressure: 20
